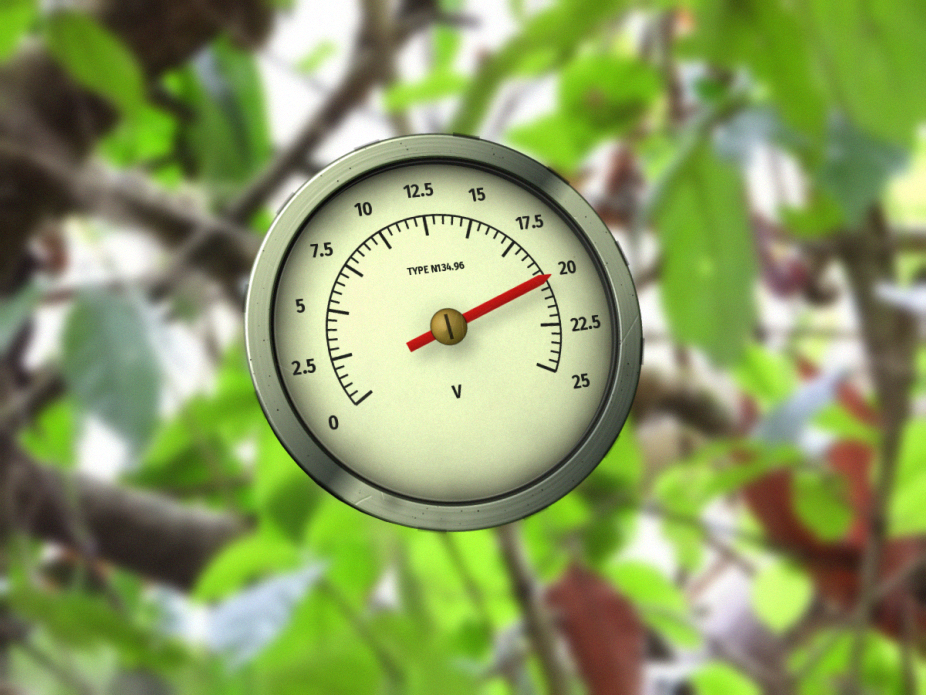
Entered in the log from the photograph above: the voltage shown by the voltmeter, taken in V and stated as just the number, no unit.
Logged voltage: 20
